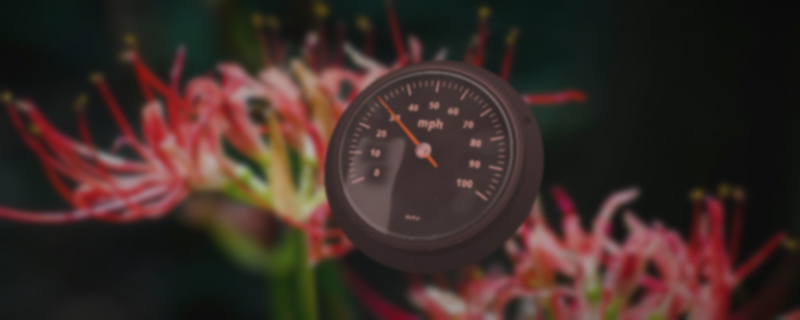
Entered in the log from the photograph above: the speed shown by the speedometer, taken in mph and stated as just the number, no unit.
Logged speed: 30
